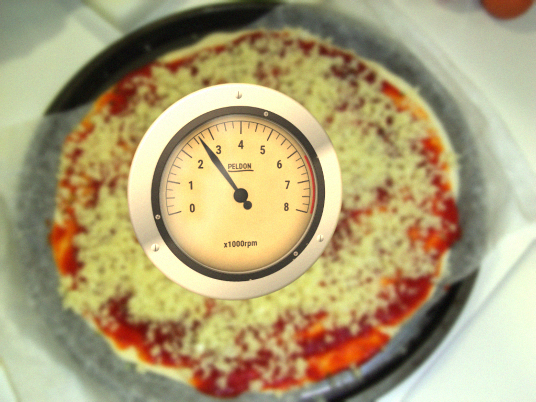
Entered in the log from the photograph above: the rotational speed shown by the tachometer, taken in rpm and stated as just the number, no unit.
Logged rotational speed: 2625
